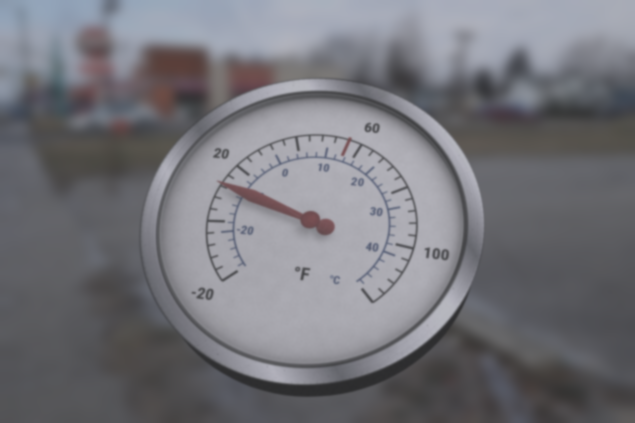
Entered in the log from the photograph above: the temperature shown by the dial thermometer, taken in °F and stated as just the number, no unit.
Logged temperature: 12
